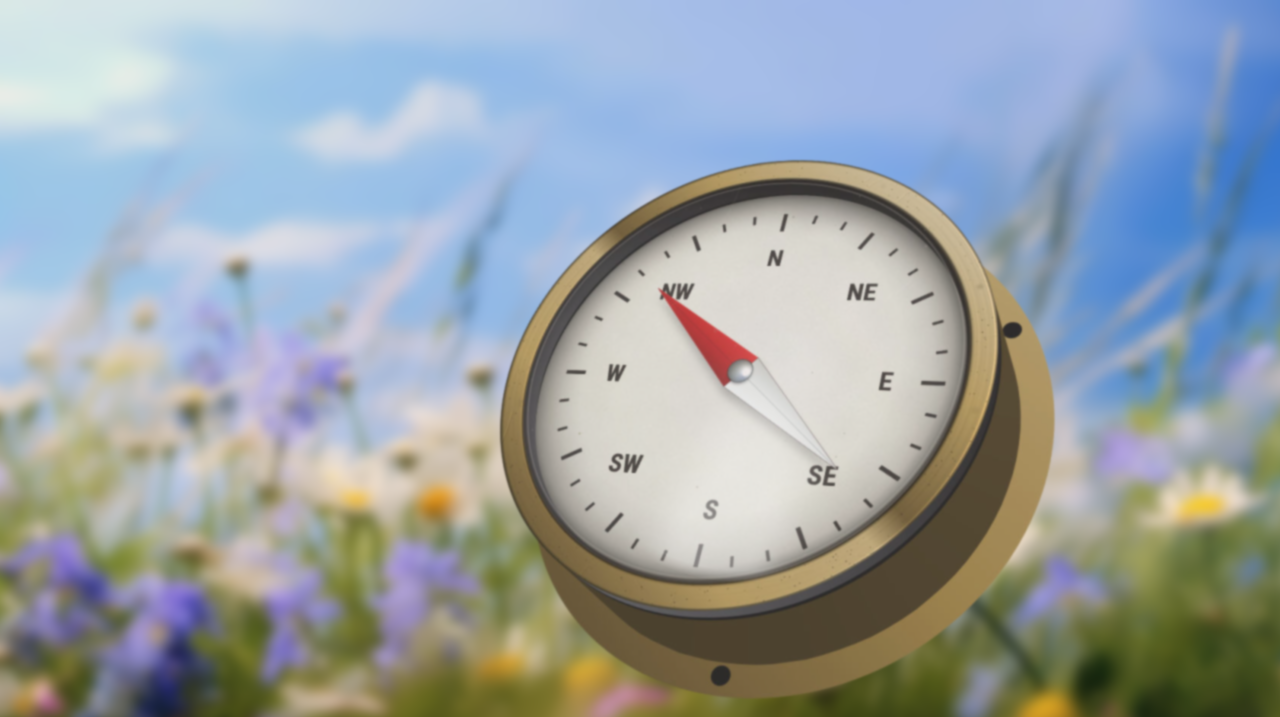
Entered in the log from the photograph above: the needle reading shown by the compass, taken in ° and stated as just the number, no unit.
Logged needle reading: 310
